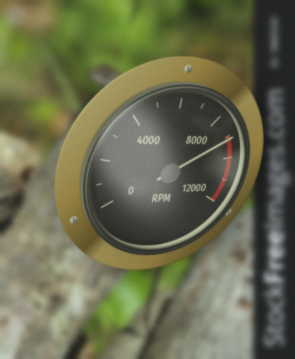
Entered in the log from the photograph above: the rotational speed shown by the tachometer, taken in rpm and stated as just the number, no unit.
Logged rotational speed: 9000
